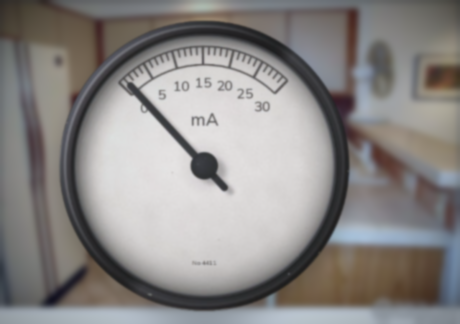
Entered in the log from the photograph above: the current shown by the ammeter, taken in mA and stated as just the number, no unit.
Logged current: 1
